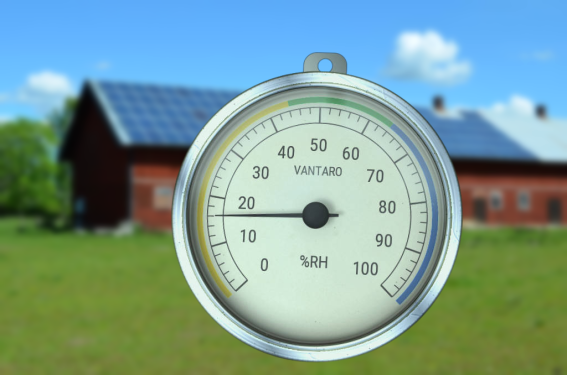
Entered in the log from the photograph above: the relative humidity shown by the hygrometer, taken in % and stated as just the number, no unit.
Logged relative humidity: 16
